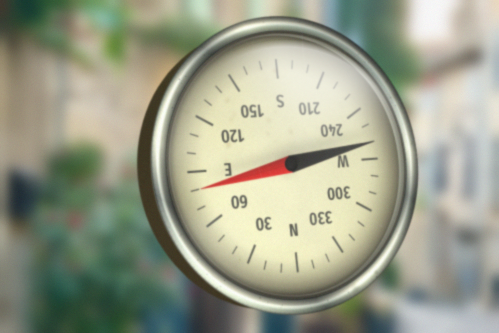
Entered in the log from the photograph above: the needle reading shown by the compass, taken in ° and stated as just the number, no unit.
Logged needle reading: 80
